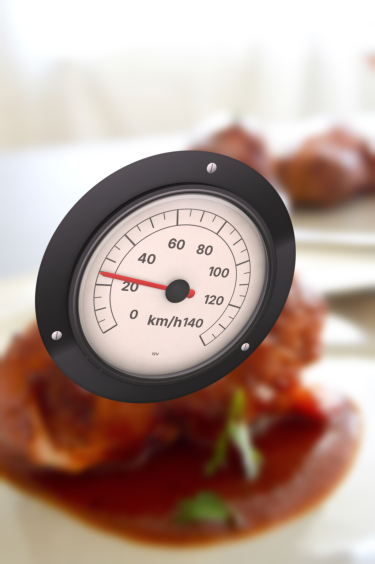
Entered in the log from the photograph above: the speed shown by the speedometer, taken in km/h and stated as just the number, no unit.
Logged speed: 25
